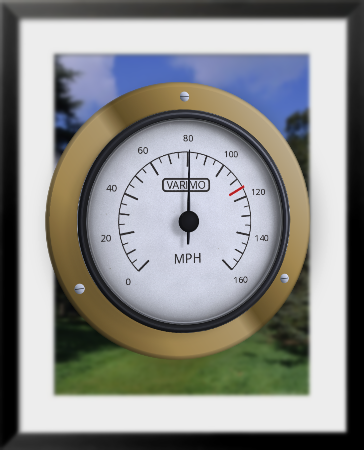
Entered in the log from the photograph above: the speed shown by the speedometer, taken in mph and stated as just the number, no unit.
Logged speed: 80
